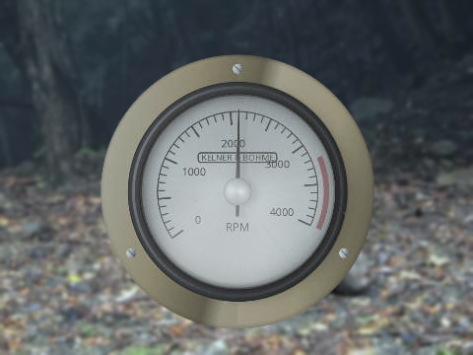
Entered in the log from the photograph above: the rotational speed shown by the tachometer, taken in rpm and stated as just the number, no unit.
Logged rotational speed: 2100
